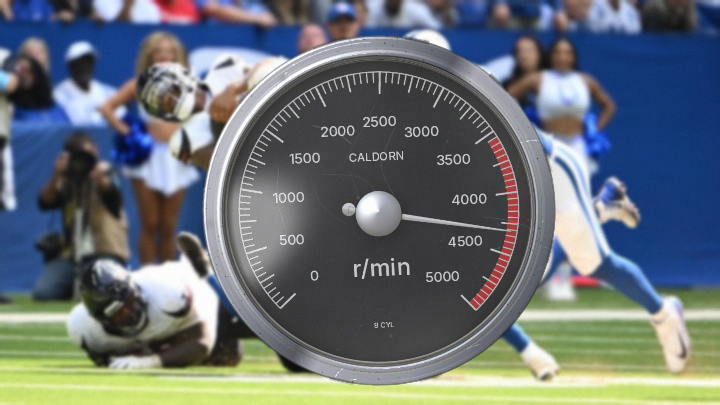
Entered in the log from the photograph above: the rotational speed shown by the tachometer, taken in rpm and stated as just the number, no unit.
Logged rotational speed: 4300
